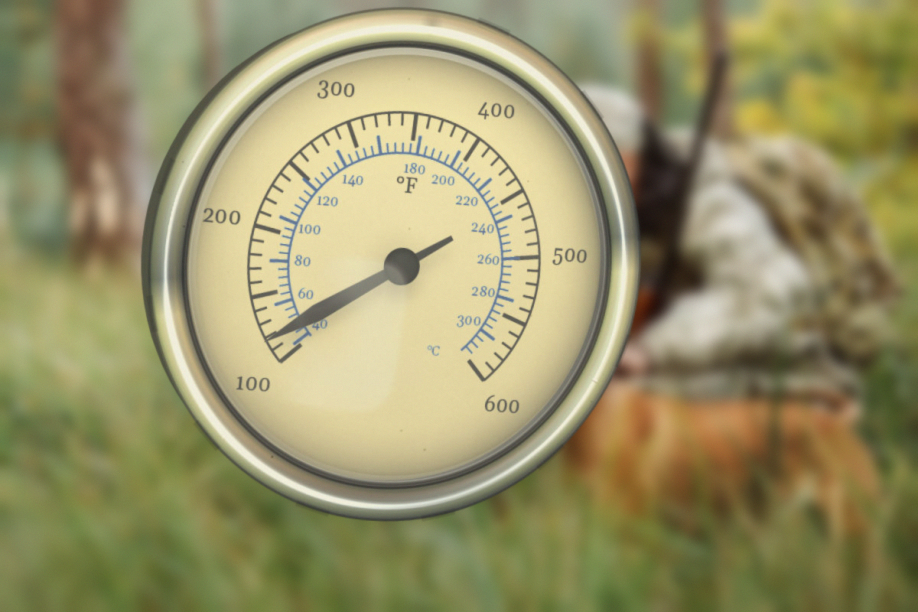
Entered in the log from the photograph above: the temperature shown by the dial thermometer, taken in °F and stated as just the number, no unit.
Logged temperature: 120
